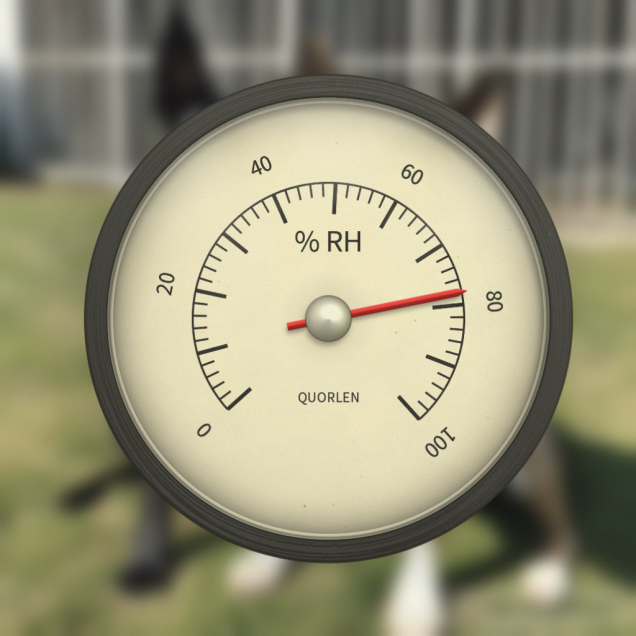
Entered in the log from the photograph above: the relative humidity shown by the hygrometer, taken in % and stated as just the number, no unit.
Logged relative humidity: 78
